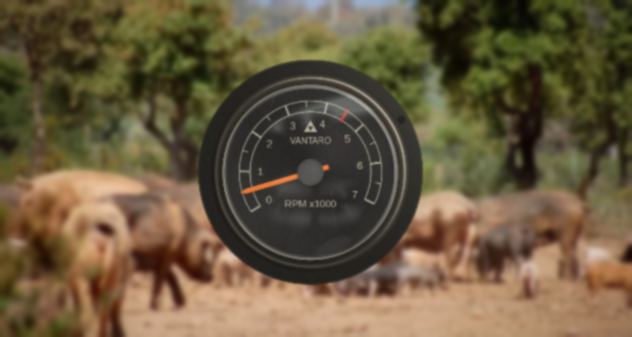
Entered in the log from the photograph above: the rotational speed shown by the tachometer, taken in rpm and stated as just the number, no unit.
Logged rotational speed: 500
